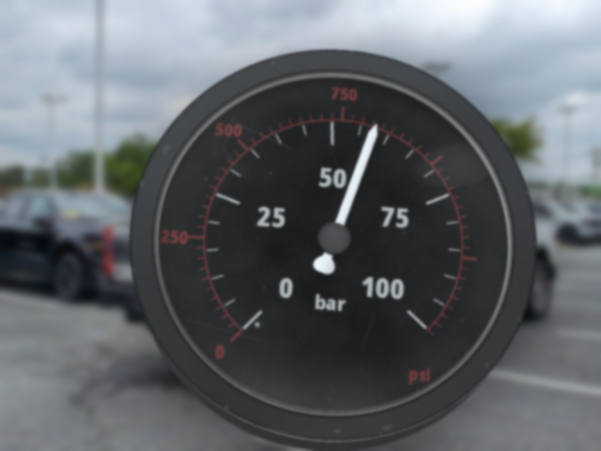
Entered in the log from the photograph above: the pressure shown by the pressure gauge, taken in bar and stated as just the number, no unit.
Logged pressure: 57.5
